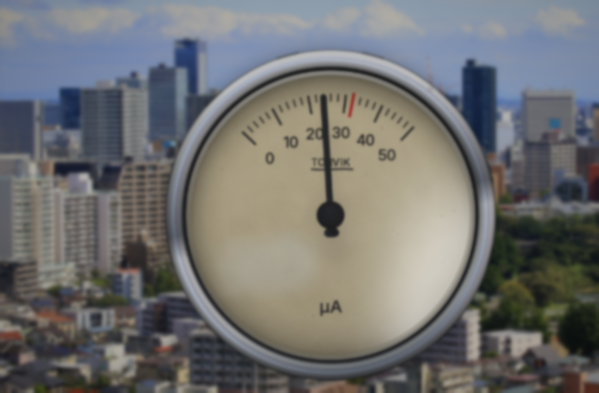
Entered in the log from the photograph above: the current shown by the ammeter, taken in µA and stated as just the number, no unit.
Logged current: 24
